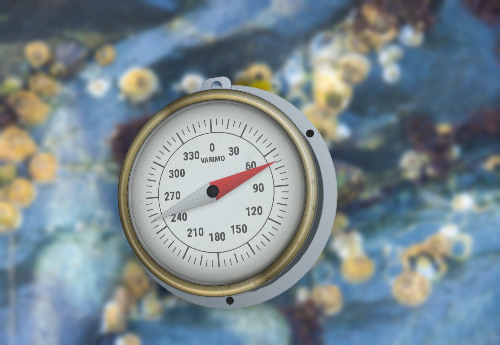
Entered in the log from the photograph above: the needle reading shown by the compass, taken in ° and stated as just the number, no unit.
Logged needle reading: 70
